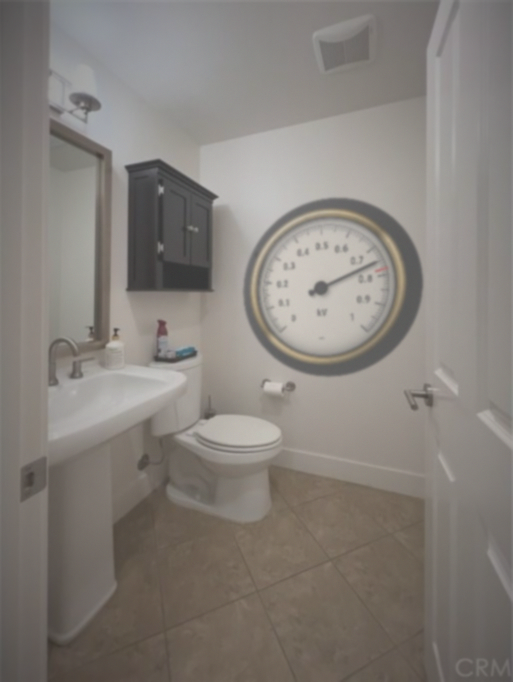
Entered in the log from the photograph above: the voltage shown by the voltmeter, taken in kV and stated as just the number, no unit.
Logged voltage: 0.75
